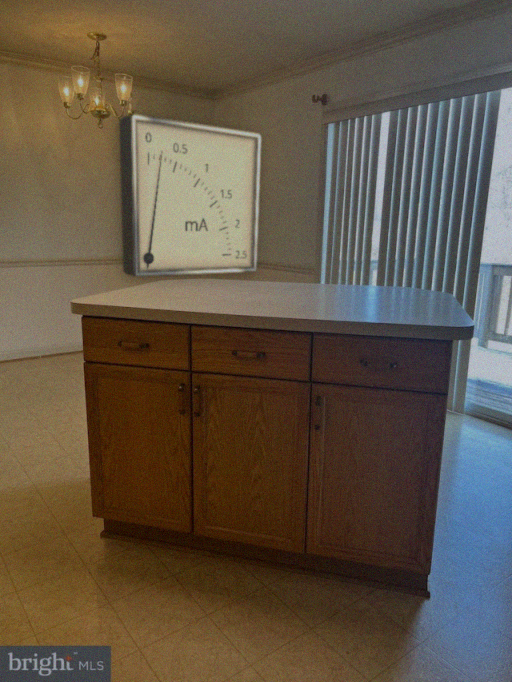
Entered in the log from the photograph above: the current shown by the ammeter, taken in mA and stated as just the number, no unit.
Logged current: 0.2
